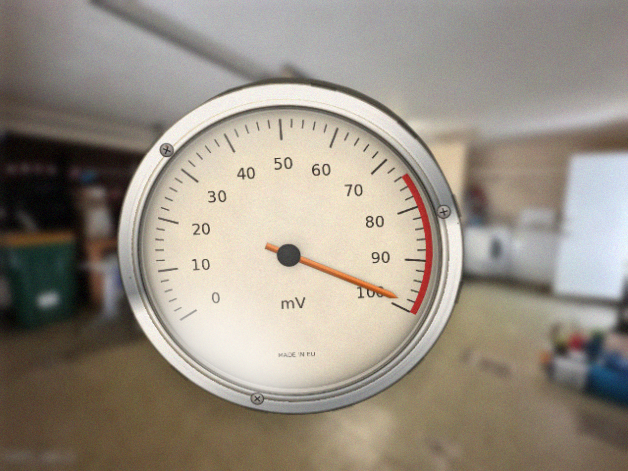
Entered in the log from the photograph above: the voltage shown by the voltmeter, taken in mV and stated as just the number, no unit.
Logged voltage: 98
